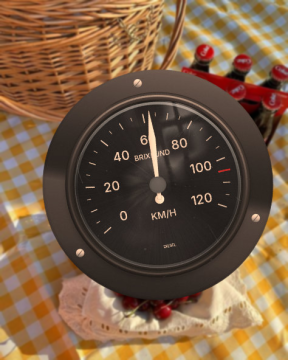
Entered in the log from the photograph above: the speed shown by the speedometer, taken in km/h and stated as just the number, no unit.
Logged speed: 62.5
